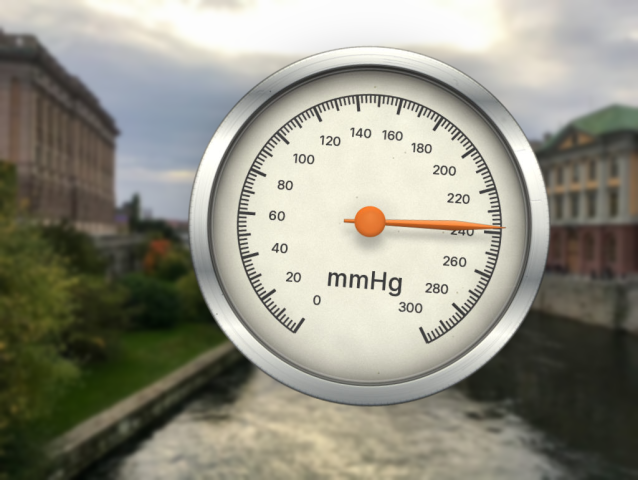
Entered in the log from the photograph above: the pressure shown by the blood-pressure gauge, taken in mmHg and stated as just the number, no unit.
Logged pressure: 238
